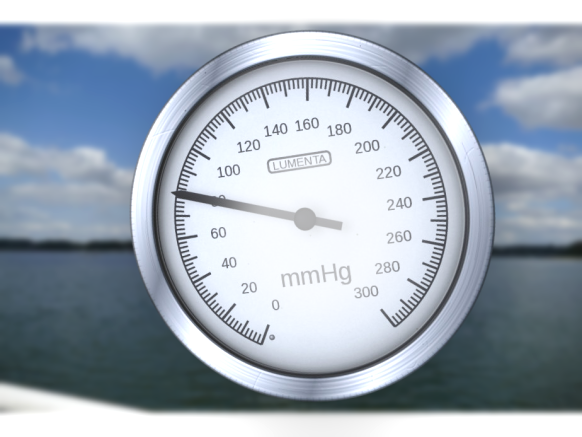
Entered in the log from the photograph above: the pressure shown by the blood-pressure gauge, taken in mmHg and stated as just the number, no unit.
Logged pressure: 80
